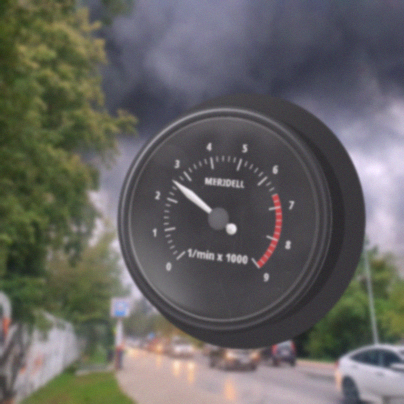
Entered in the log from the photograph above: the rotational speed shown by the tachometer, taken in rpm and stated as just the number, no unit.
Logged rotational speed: 2600
